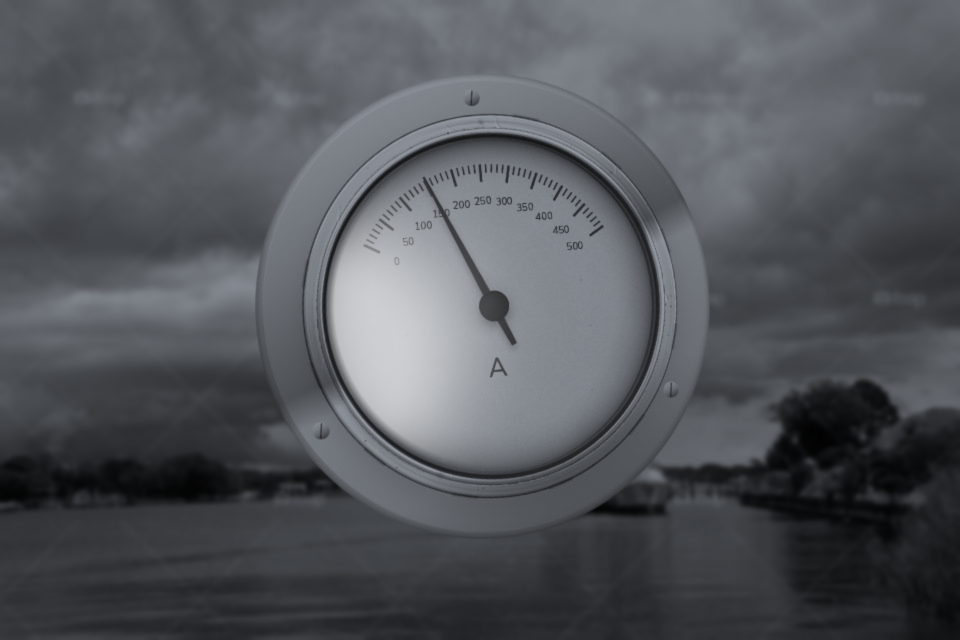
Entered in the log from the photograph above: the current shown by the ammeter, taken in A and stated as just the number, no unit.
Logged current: 150
